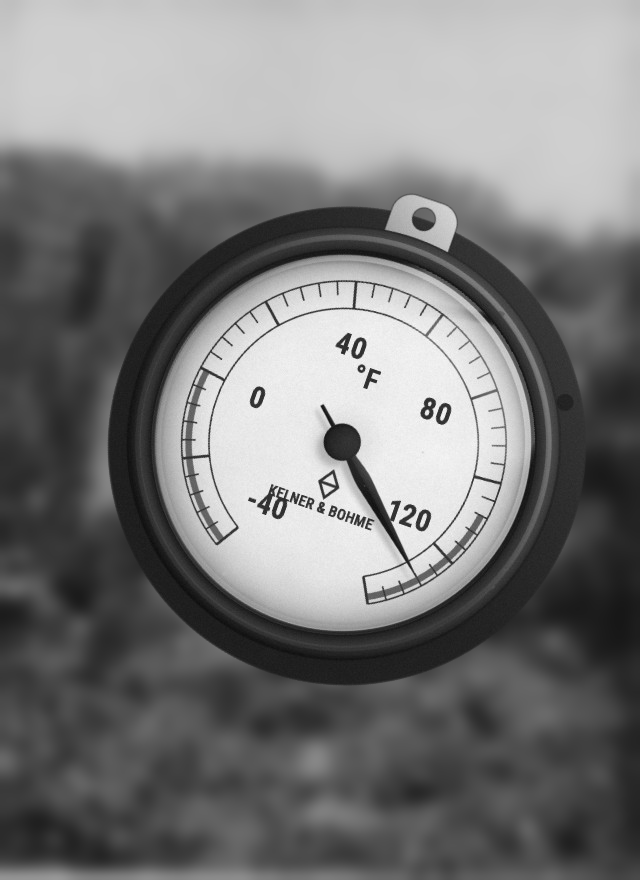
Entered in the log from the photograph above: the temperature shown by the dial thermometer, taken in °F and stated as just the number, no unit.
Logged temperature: 128
